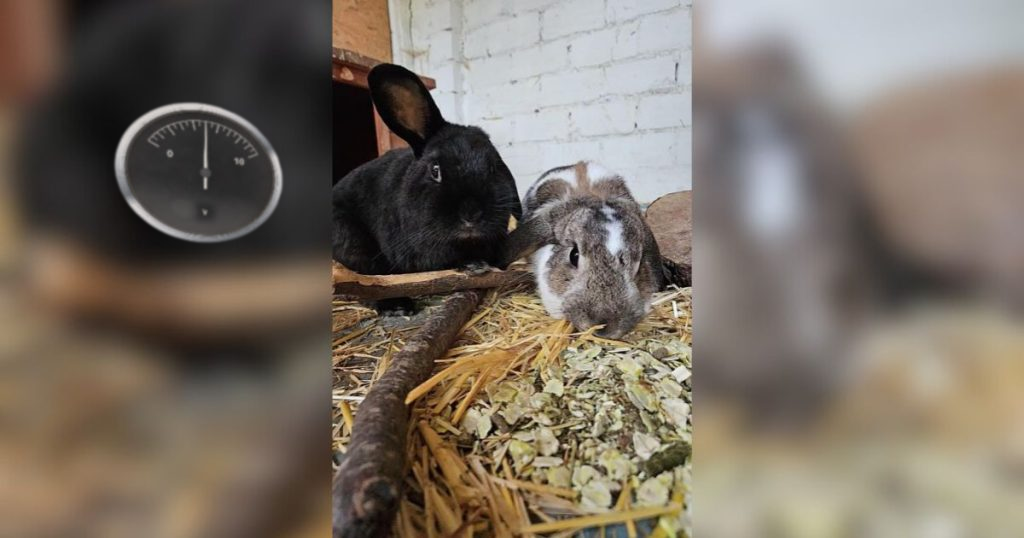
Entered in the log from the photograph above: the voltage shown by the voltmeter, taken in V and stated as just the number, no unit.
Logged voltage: 5
